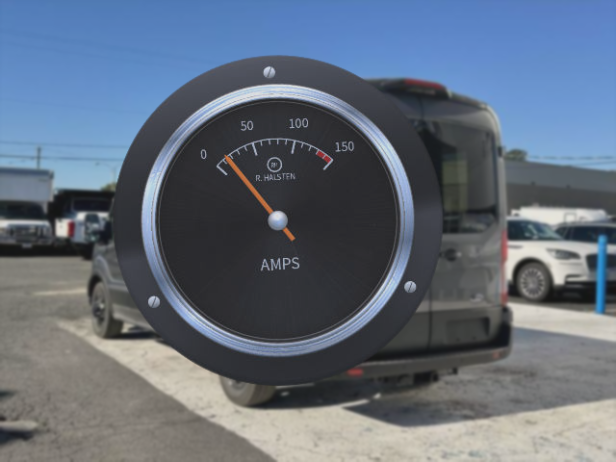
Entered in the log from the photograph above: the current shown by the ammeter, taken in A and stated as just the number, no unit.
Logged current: 15
